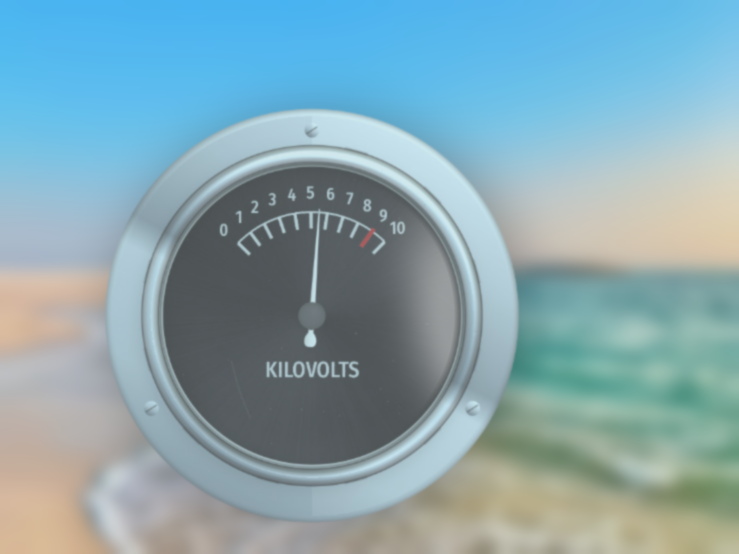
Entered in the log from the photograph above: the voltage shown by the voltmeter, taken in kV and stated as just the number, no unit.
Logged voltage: 5.5
